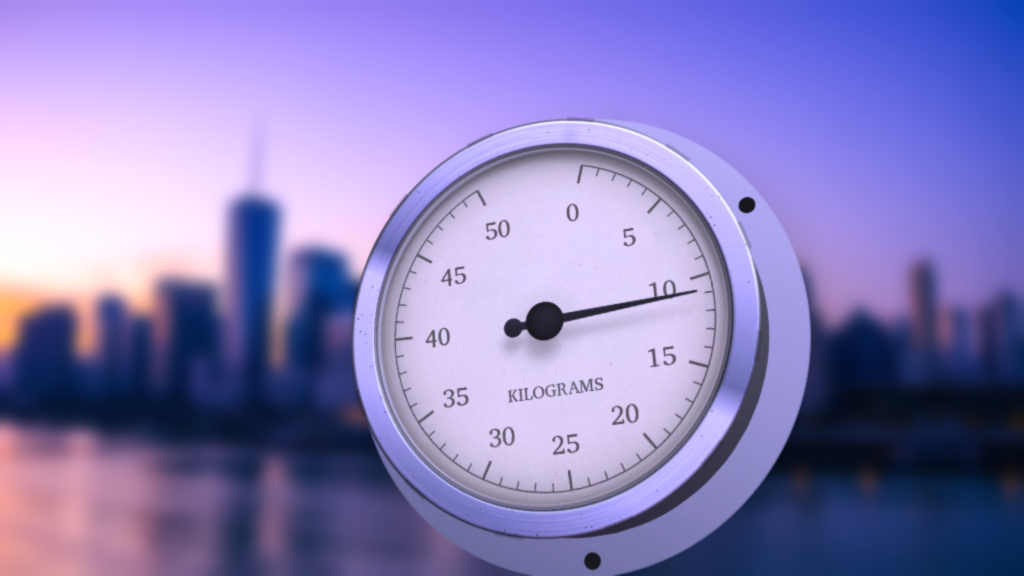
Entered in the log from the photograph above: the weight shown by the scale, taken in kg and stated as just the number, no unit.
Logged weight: 11
